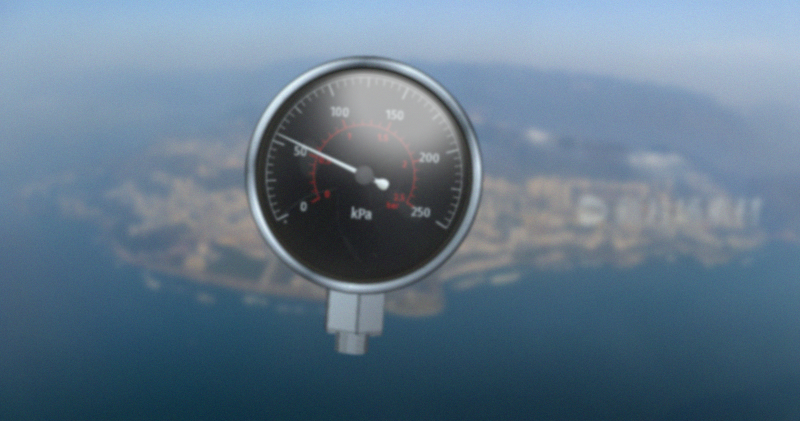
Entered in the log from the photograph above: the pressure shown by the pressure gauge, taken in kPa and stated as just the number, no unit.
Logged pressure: 55
